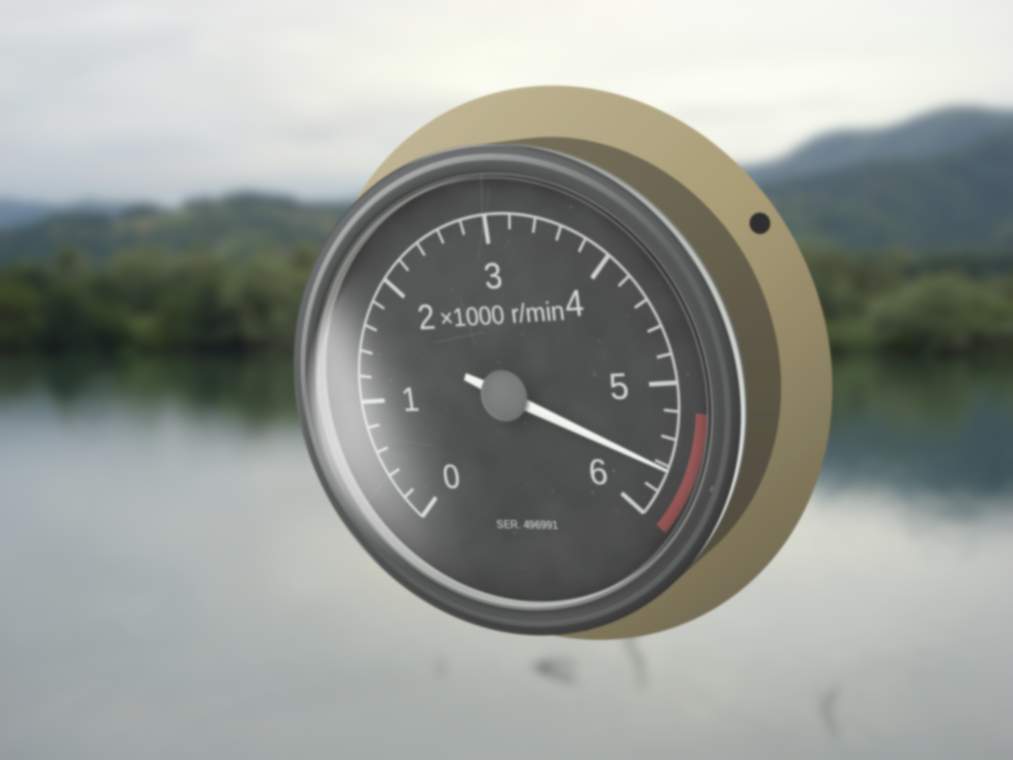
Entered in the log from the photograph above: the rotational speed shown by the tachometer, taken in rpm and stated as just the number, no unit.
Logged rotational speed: 5600
